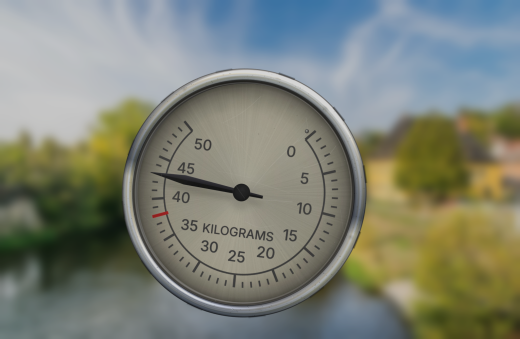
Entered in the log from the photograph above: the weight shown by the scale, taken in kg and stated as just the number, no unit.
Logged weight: 43
